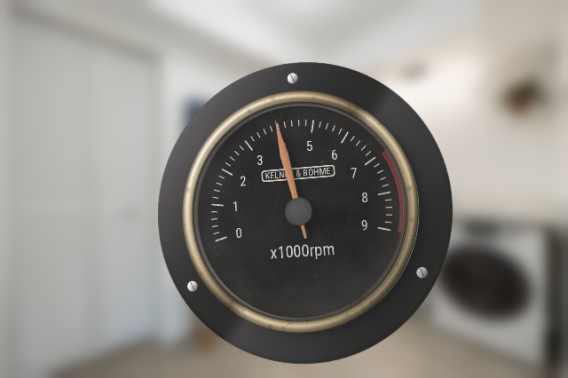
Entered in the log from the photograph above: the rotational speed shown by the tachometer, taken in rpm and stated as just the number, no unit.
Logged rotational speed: 4000
